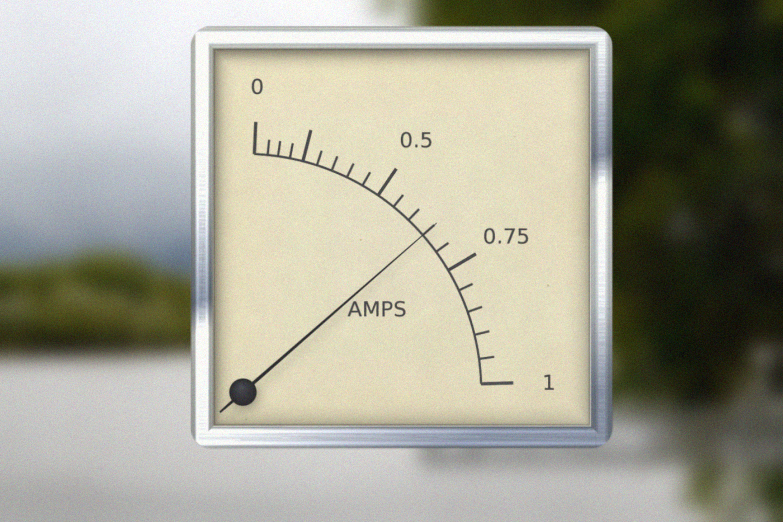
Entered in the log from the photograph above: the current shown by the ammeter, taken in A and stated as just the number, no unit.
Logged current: 0.65
